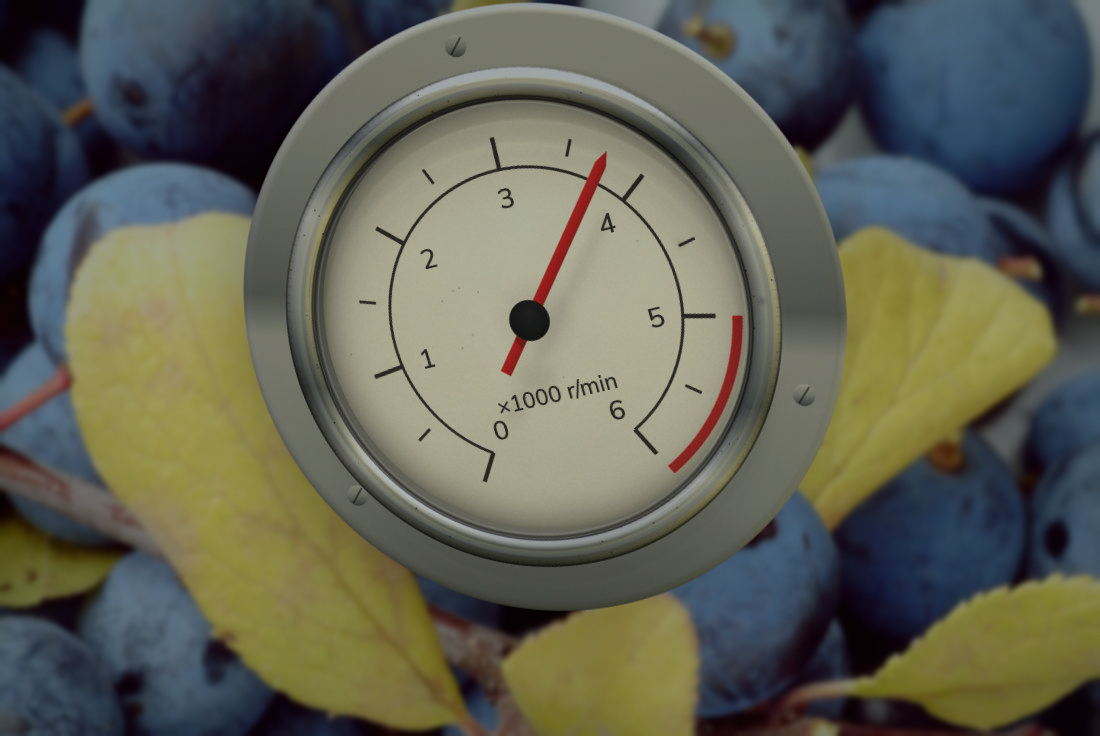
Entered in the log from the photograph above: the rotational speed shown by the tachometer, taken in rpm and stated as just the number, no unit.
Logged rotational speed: 3750
